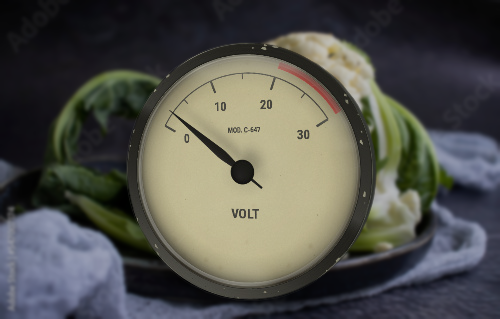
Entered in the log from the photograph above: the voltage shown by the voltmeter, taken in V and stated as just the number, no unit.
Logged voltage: 2.5
